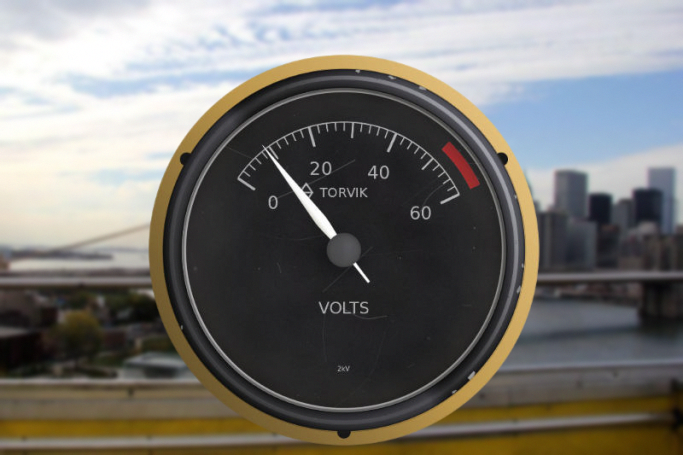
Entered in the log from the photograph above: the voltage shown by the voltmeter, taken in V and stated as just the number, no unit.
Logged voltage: 9
